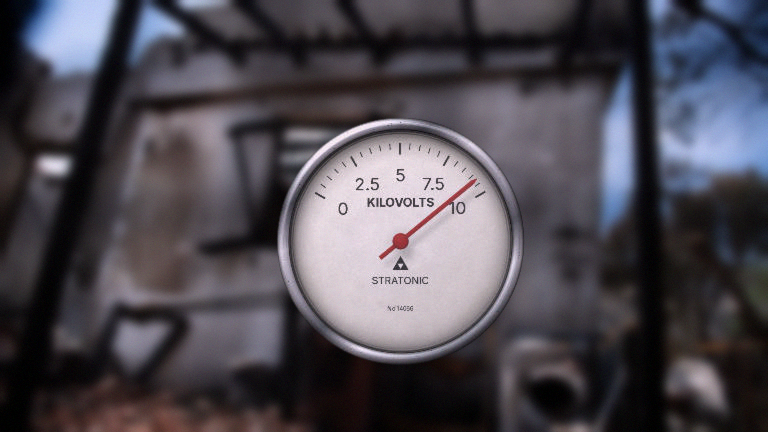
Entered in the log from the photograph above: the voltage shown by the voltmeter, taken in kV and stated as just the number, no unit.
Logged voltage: 9.25
